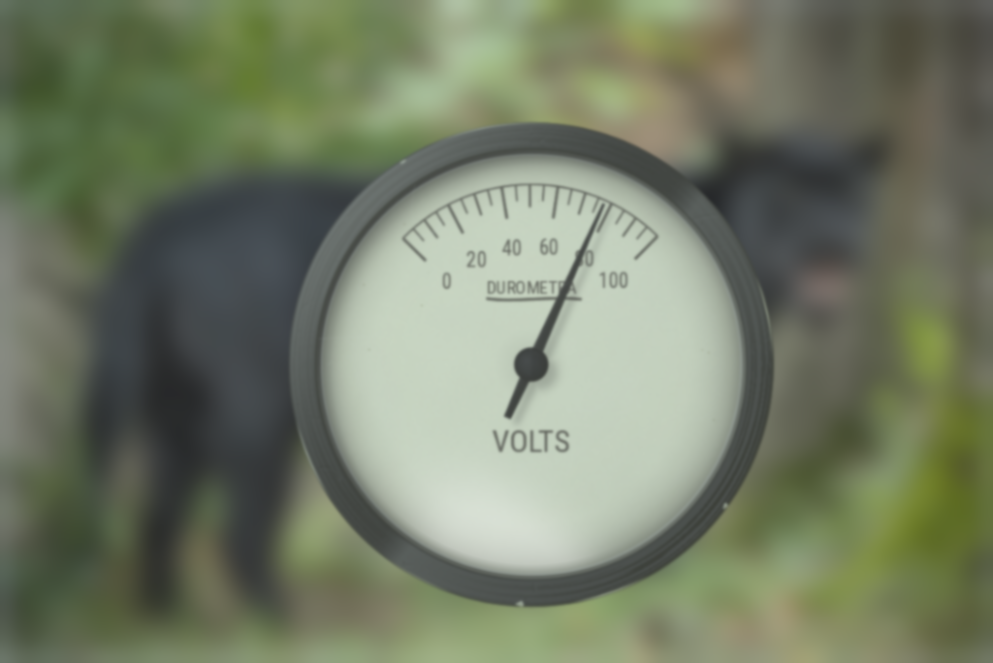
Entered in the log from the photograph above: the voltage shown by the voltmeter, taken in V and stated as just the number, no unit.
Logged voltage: 77.5
